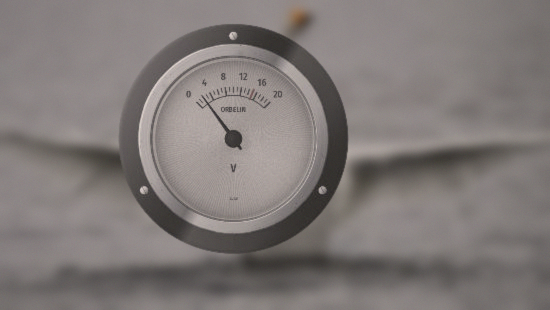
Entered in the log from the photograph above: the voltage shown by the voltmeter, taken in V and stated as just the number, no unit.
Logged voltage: 2
